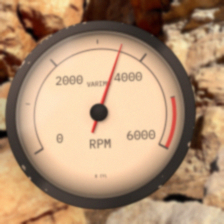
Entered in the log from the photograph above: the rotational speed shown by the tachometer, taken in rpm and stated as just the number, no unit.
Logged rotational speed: 3500
